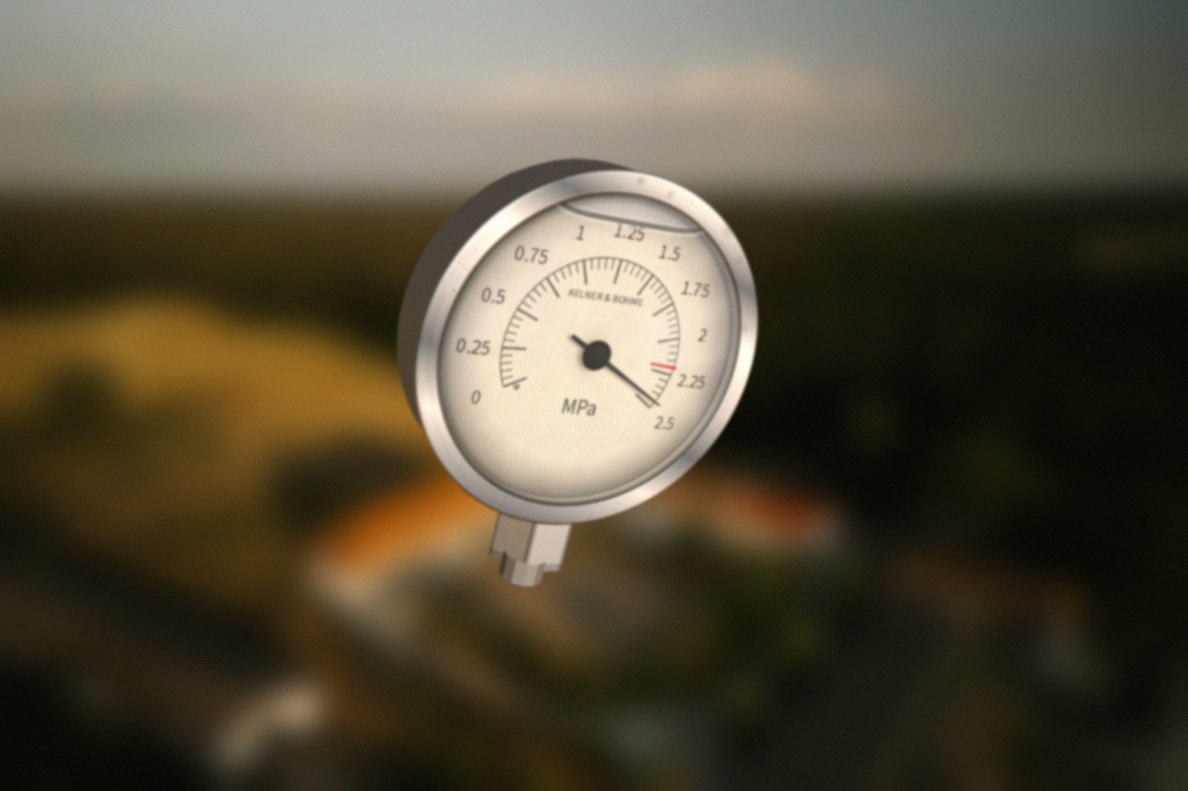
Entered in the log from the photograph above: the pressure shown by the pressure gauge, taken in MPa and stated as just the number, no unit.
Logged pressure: 2.45
